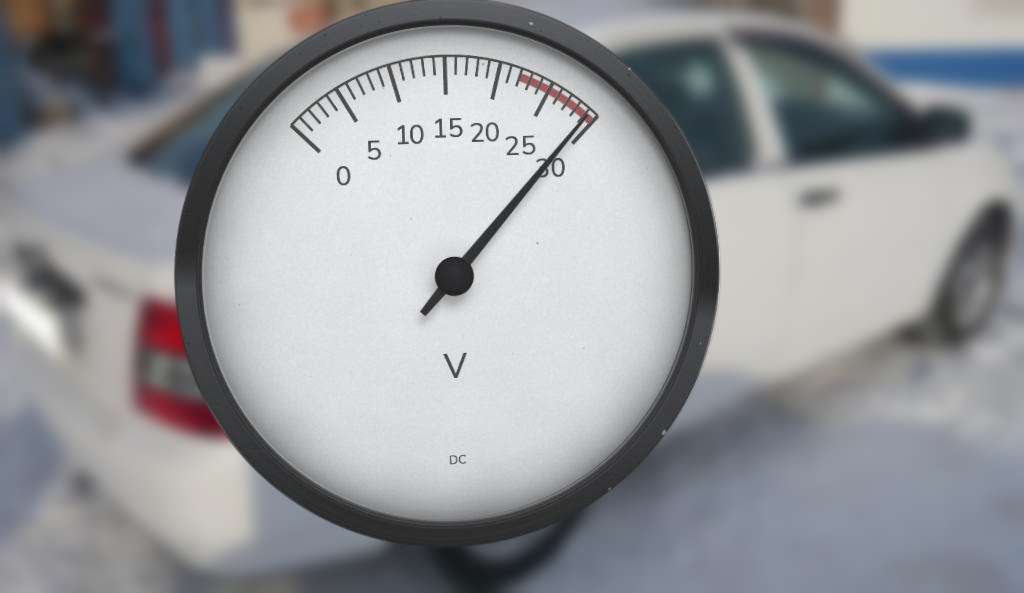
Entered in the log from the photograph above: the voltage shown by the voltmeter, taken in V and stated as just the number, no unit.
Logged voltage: 29
